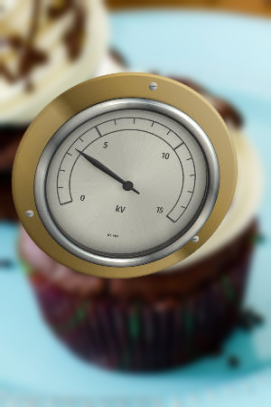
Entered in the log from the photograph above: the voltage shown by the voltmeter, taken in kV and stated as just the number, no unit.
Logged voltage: 3.5
